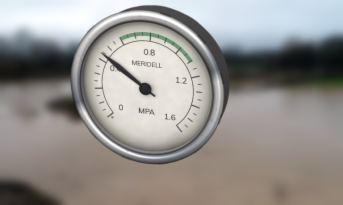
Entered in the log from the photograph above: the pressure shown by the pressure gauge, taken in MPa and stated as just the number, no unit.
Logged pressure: 0.45
